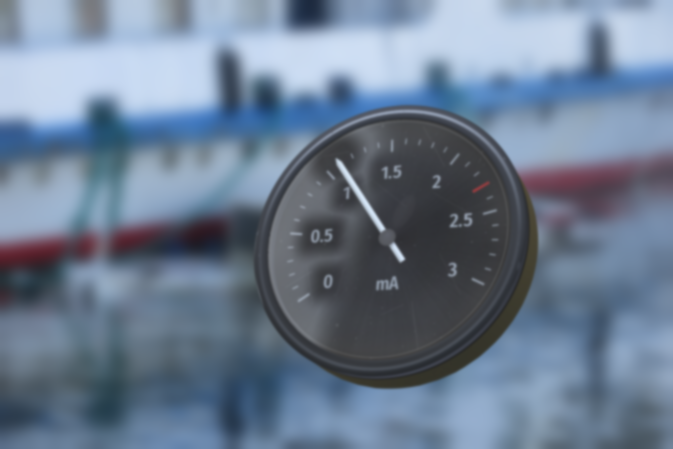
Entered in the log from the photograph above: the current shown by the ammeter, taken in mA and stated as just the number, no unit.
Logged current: 1.1
